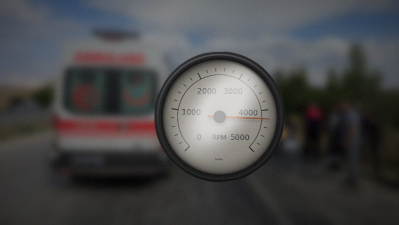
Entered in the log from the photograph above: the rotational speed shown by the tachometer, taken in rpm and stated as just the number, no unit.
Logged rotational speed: 4200
